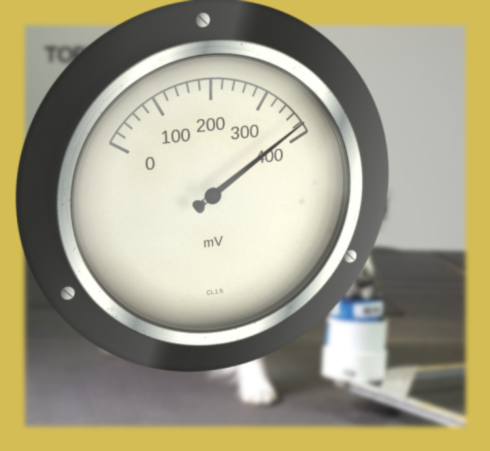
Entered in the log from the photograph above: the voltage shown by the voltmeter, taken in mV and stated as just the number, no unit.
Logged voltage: 380
